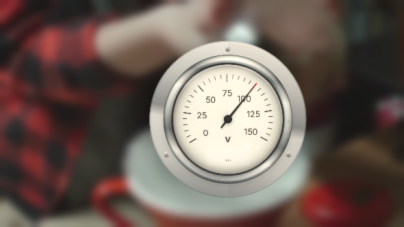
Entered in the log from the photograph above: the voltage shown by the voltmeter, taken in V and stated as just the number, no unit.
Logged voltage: 100
